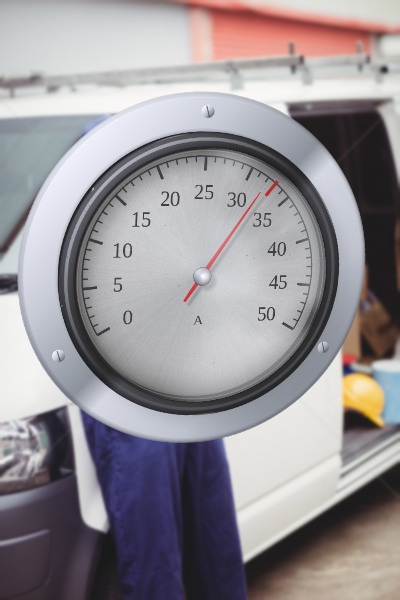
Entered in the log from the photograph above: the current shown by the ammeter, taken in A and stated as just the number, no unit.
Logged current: 32
